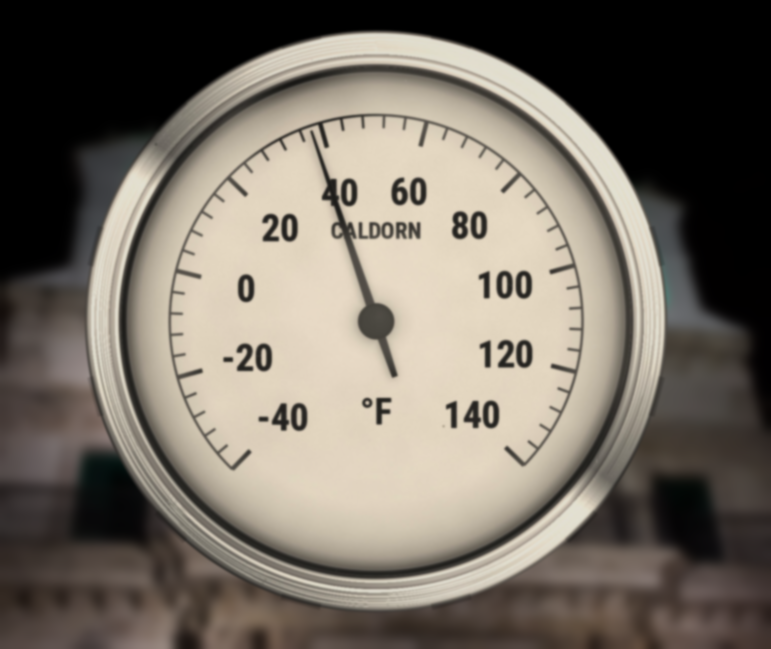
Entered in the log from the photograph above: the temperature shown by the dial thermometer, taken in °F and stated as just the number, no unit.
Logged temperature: 38
